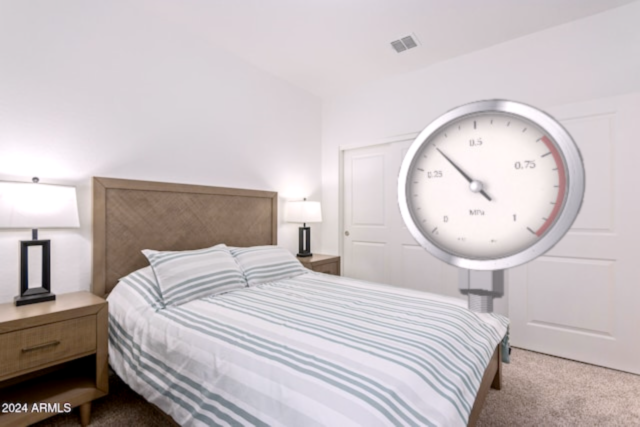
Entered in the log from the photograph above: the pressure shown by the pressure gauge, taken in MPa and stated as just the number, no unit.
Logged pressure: 0.35
